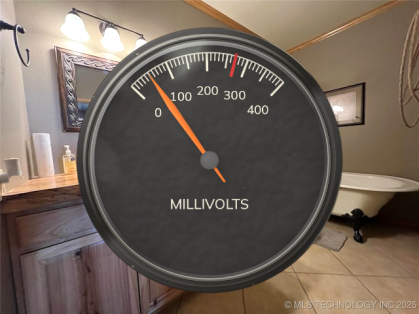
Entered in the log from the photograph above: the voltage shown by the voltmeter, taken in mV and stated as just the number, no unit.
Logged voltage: 50
